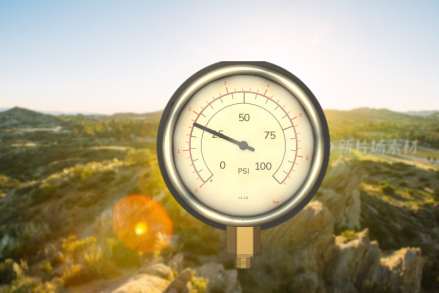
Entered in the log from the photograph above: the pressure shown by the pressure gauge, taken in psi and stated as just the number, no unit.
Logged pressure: 25
